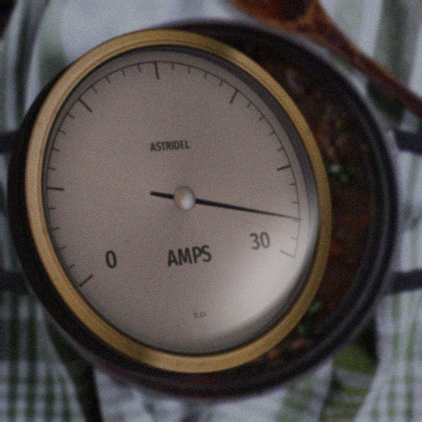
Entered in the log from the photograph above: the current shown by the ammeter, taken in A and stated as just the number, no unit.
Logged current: 28
